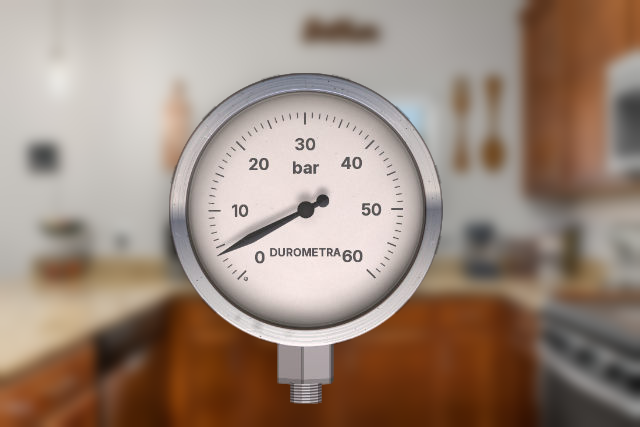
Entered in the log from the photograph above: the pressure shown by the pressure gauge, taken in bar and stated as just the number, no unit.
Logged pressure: 4
